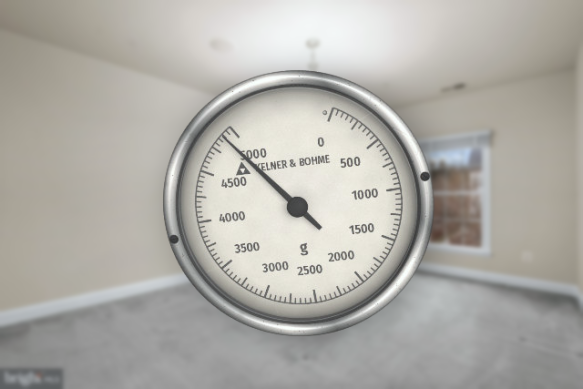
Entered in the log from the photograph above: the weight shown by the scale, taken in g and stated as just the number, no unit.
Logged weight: 4900
